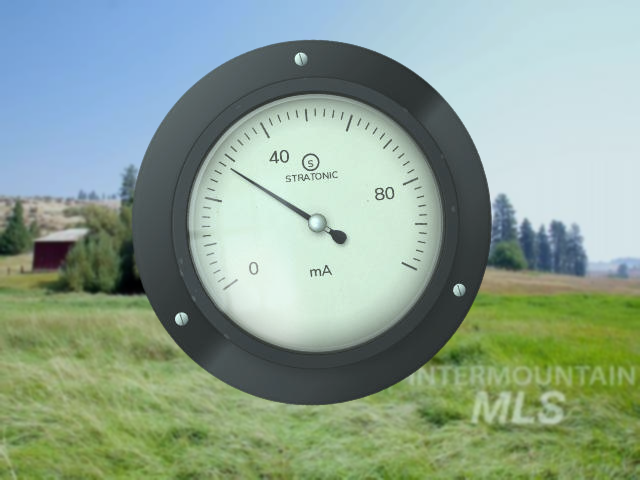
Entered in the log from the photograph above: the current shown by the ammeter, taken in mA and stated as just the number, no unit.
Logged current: 28
